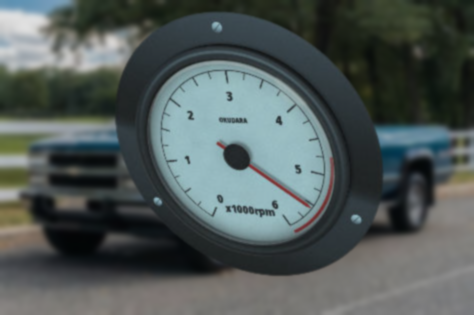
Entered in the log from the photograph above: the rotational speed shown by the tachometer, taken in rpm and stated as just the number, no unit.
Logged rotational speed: 5500
